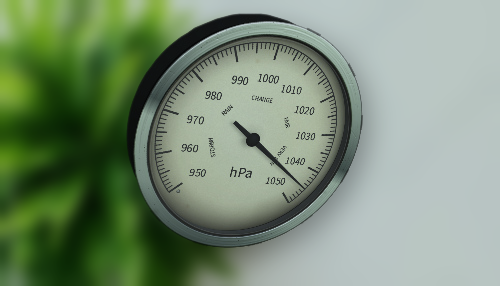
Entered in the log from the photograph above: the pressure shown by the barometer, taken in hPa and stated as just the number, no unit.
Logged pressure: 1045
